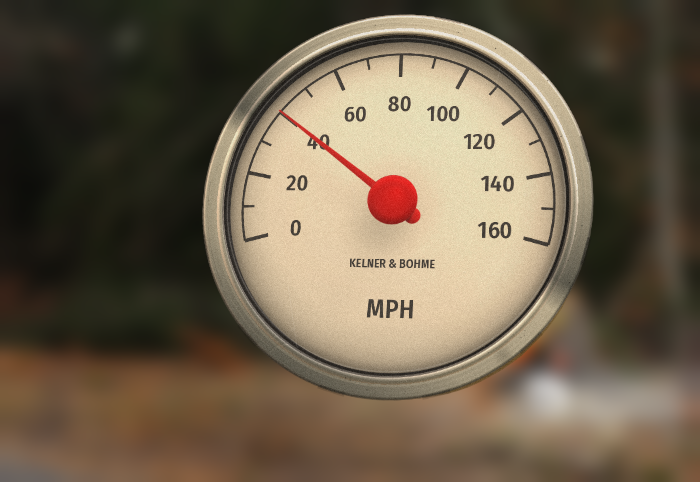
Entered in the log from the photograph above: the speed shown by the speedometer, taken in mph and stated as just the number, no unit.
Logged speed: 40
